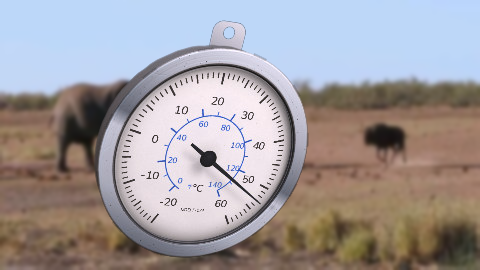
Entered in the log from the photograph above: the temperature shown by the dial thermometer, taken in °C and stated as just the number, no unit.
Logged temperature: 53
